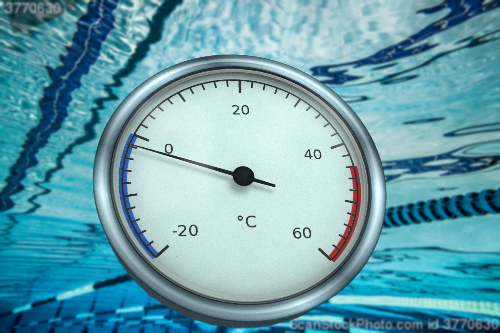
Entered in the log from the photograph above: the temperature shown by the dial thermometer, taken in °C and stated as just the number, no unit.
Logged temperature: -2
